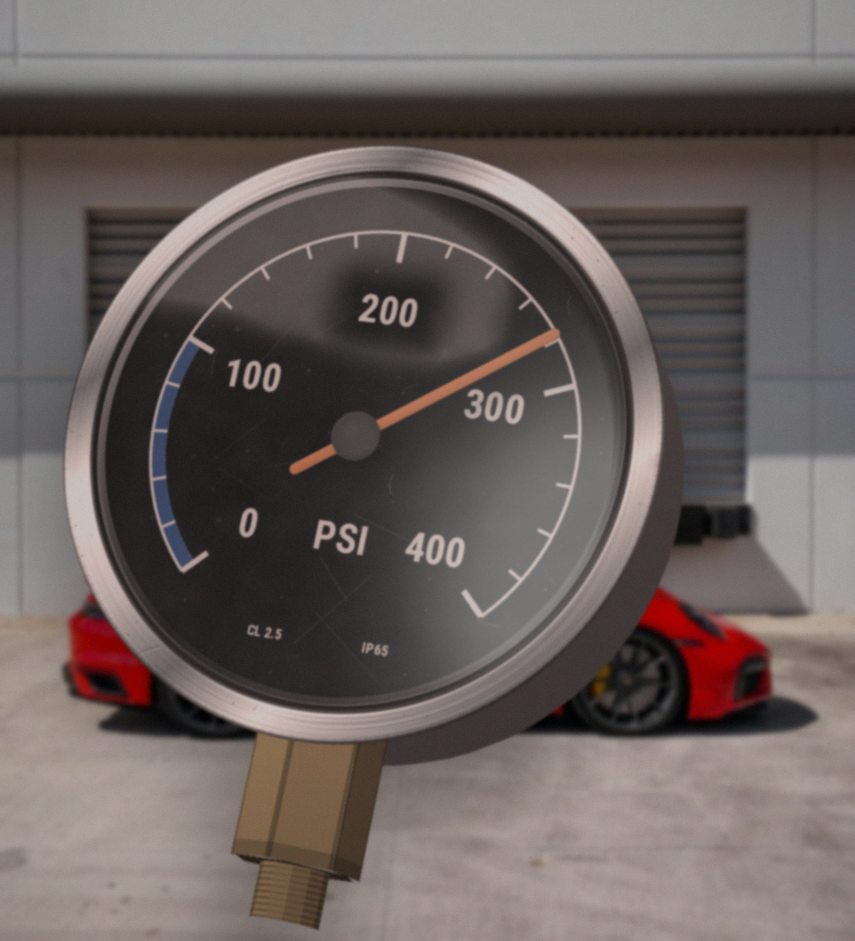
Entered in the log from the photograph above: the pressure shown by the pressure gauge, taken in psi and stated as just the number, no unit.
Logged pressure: 280
